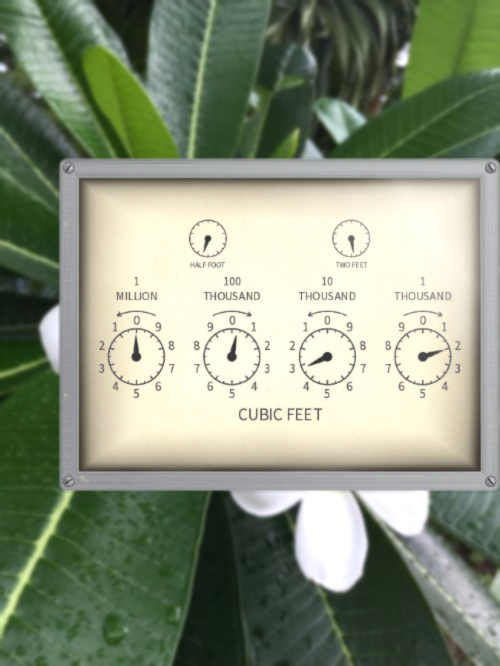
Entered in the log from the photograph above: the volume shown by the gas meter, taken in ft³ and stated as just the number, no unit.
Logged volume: 3200
